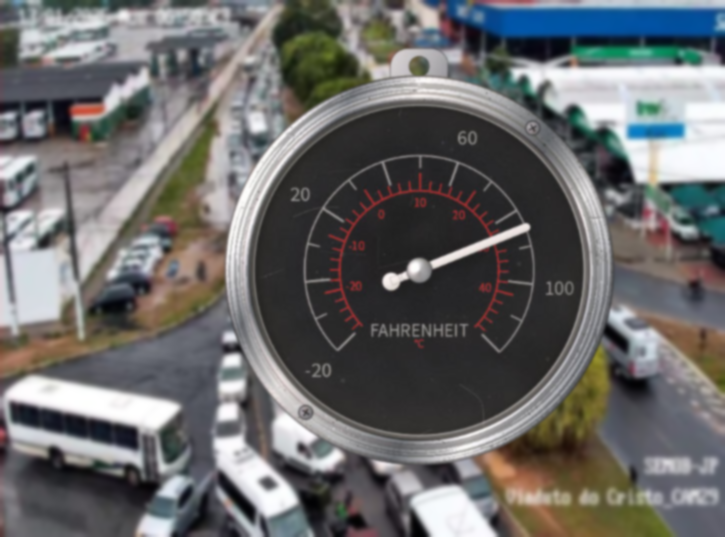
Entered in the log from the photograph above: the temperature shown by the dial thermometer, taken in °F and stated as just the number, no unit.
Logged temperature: 85
